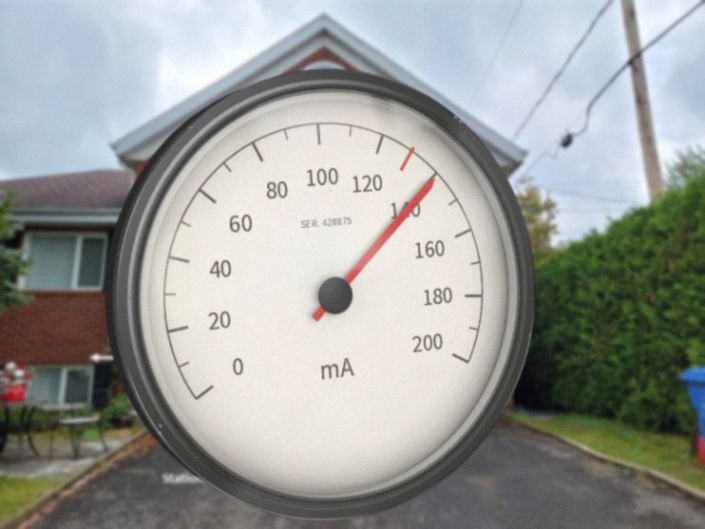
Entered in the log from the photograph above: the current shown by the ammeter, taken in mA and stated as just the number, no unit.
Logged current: 140
